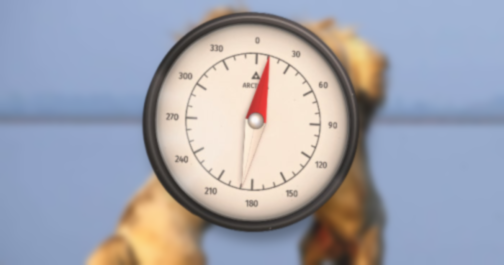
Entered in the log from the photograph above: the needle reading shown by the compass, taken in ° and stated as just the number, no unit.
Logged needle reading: 10
